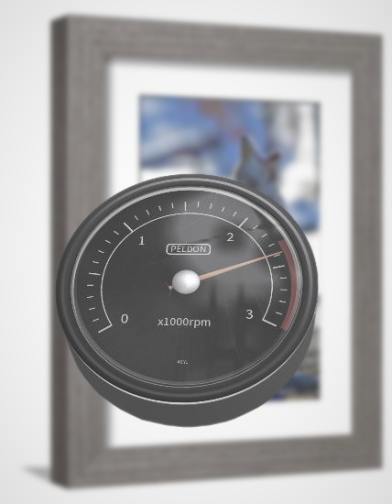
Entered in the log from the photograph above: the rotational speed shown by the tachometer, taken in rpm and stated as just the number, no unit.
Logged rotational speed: 2400
